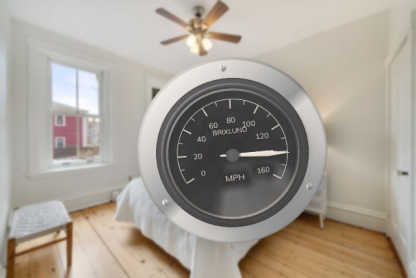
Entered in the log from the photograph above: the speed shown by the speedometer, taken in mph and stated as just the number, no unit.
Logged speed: 140
